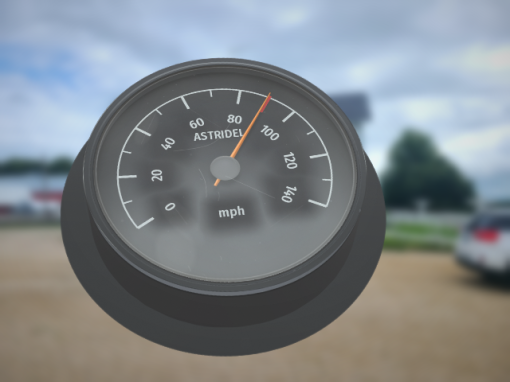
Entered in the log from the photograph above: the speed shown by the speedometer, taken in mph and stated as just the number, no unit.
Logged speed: 90
